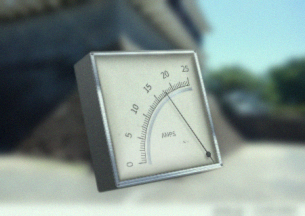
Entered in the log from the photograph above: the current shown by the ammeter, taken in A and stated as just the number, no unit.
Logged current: 17.5
